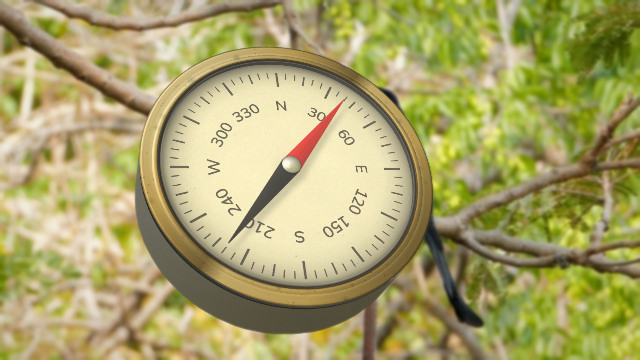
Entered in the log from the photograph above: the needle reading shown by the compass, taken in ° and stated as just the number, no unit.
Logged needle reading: 40
